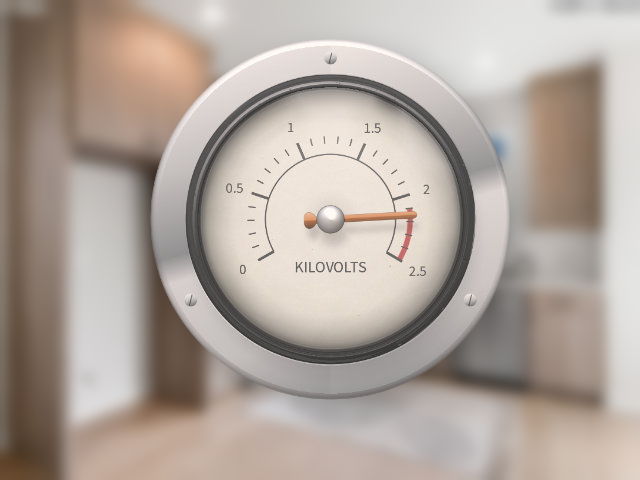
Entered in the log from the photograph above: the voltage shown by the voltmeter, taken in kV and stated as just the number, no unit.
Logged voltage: 2.15
